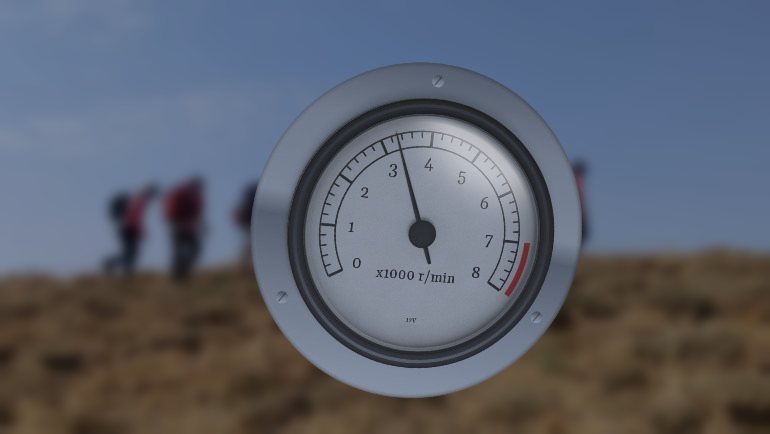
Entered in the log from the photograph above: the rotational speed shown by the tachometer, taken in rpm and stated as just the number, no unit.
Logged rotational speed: 3300
